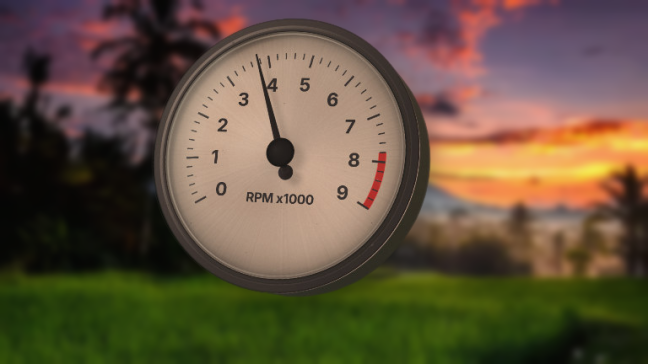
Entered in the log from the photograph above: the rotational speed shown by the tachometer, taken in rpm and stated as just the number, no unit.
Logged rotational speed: 3800
